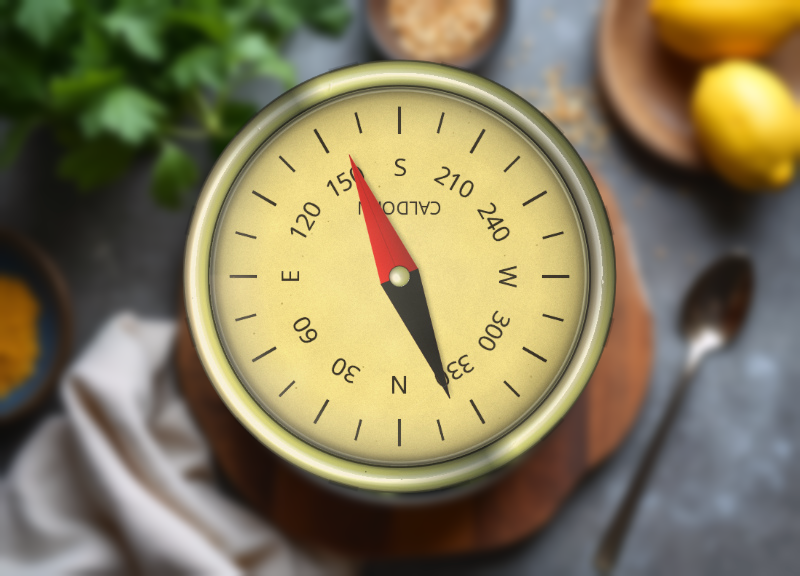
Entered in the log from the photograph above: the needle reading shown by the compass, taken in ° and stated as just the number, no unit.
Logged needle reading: 157.5
